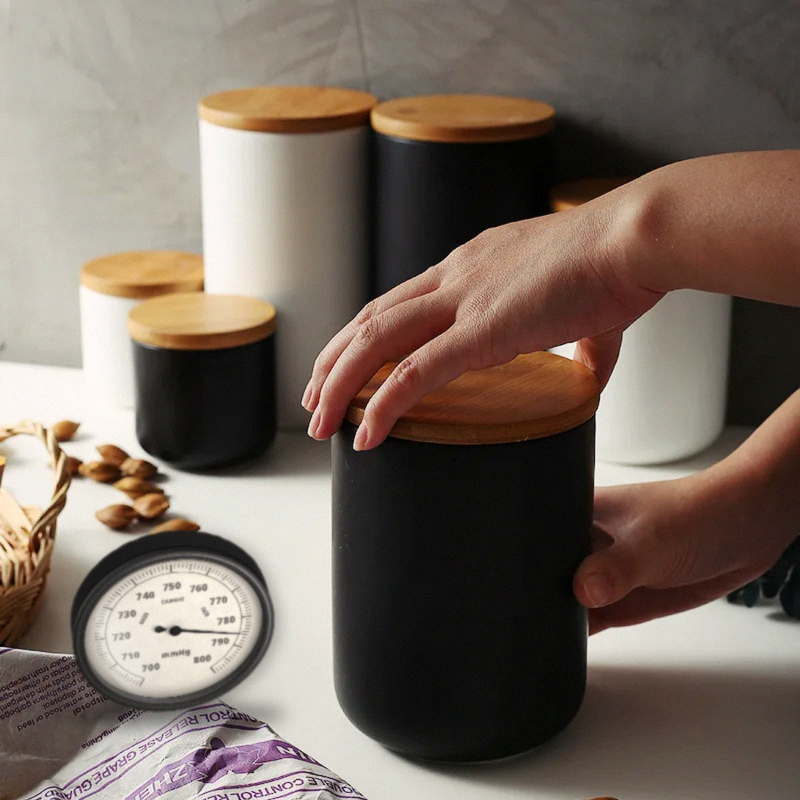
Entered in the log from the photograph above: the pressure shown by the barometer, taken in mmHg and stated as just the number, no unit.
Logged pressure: 785
